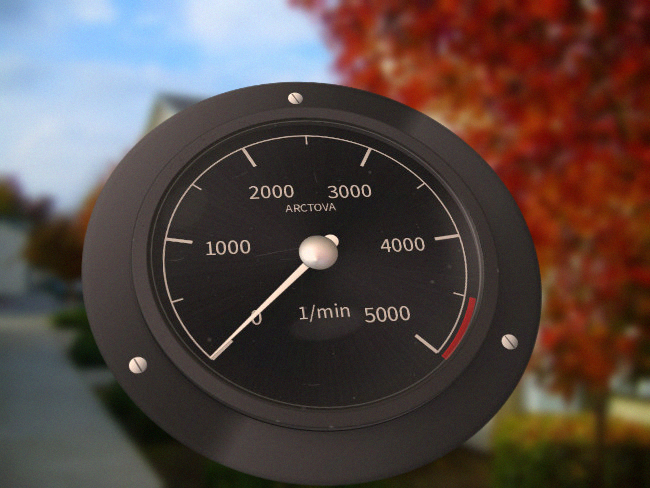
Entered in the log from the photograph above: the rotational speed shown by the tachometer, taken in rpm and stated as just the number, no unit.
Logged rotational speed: 0
